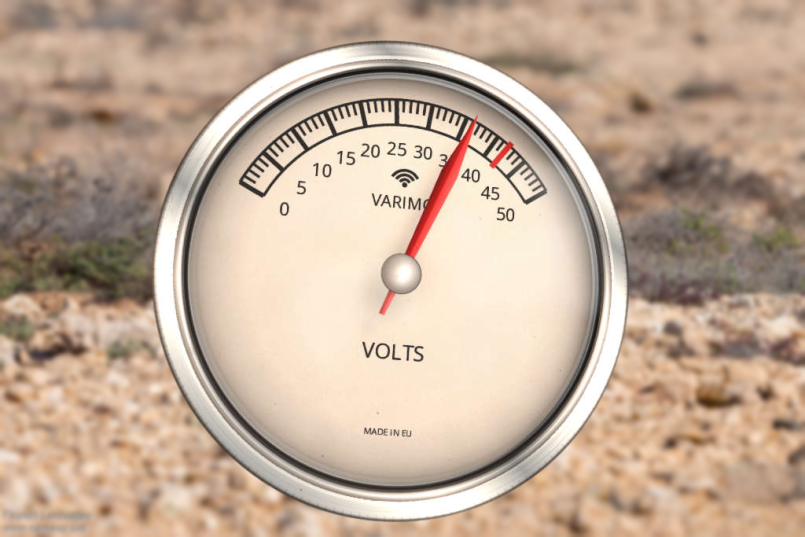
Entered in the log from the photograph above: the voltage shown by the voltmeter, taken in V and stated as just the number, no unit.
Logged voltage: 36
